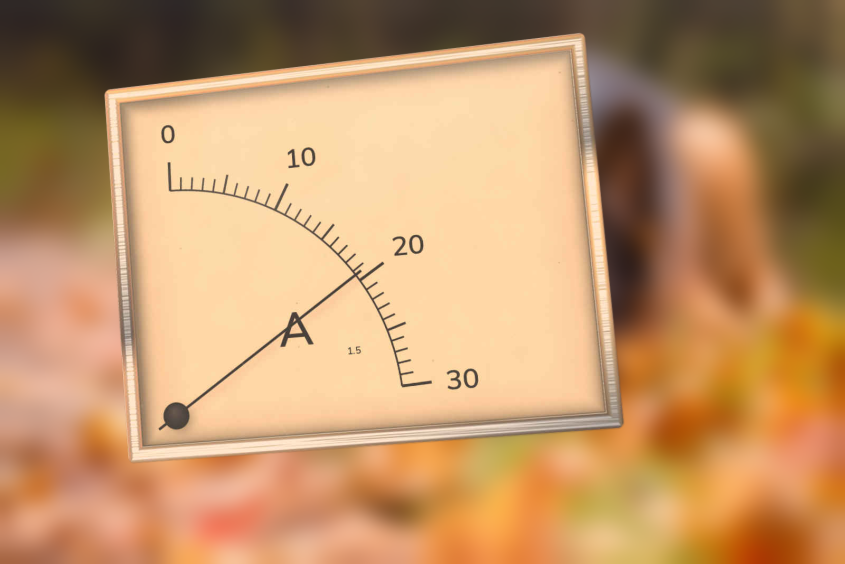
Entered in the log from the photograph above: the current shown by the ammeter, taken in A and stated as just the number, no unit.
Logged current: 19.5
